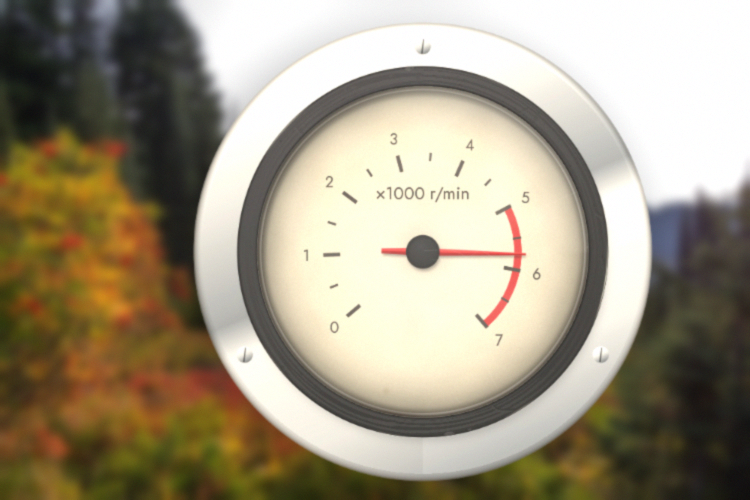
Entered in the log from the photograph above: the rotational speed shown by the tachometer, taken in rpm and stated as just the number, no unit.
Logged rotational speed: 5750
